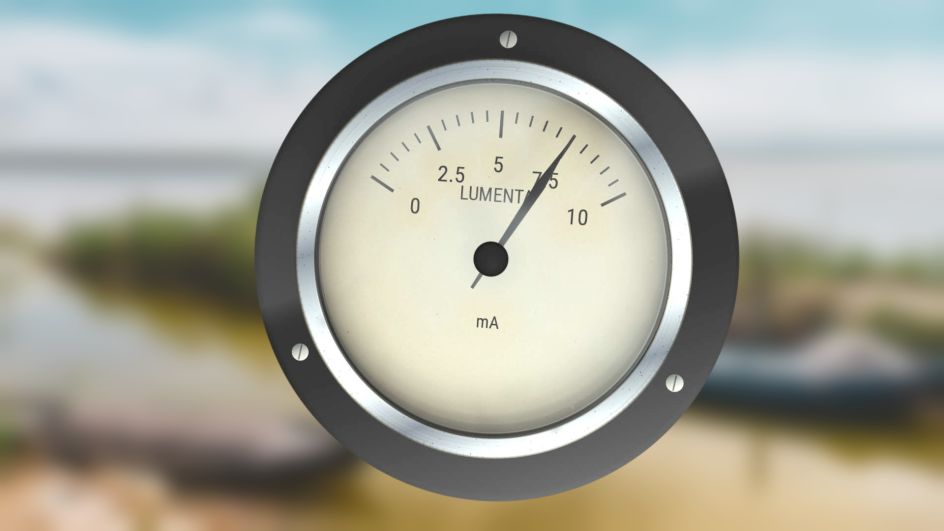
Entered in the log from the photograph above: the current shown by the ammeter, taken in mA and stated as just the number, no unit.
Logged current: 7.5
